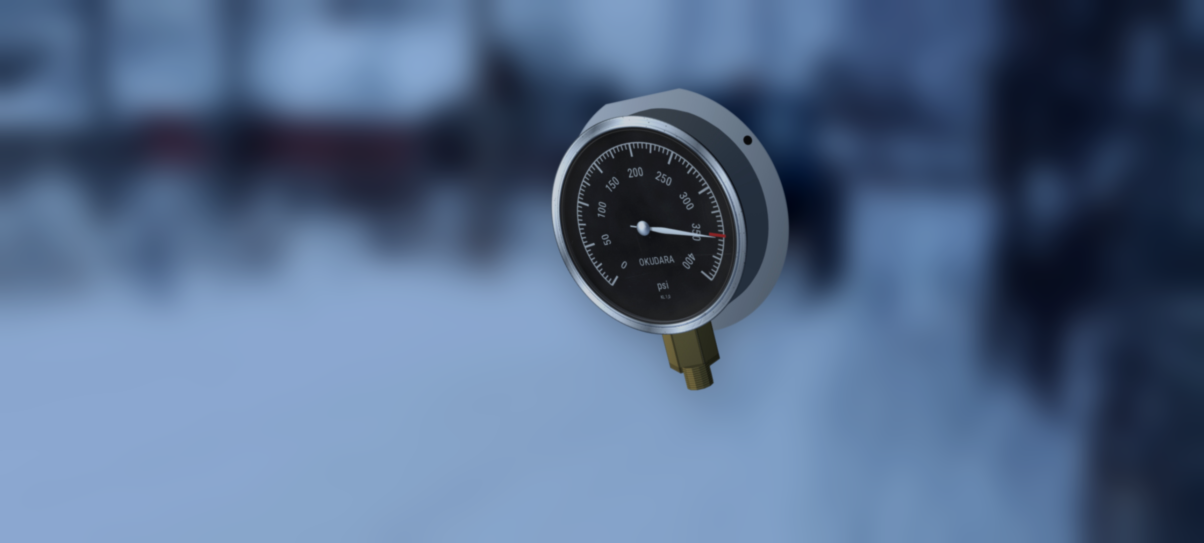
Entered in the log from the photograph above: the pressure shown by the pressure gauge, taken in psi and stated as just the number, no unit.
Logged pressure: 350
